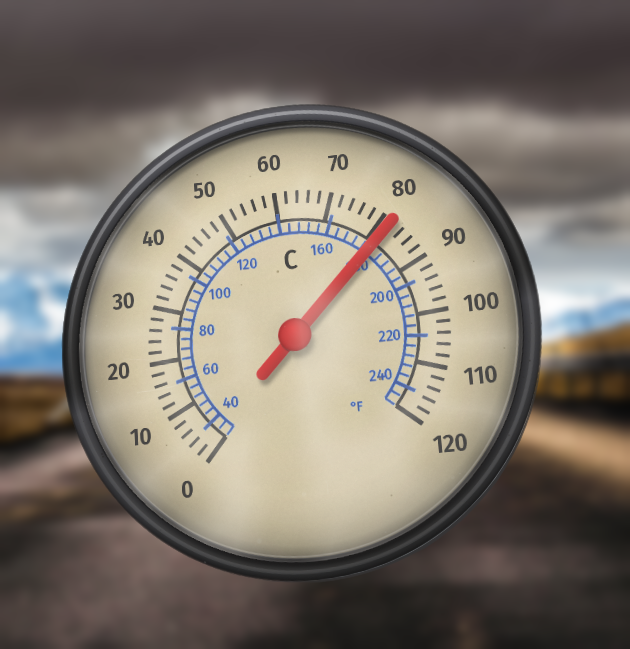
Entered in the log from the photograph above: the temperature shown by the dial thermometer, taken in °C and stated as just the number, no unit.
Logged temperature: 82
